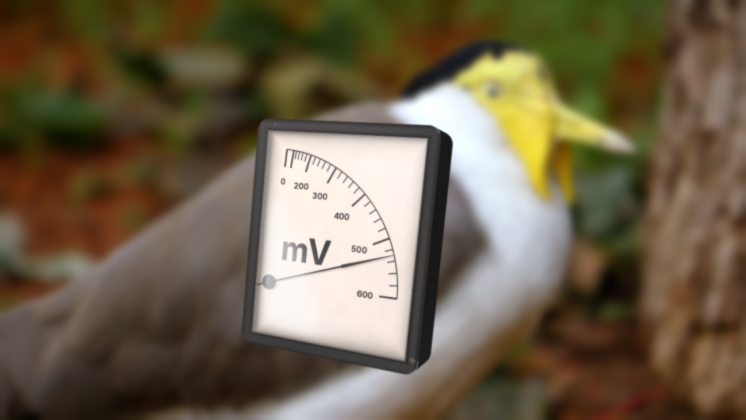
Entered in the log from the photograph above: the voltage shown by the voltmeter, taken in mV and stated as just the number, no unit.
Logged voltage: 530
